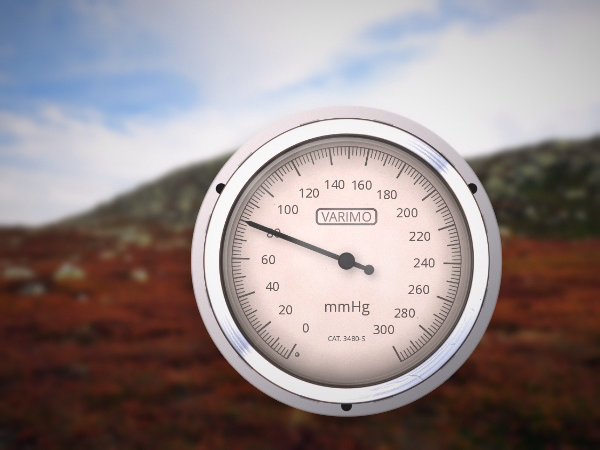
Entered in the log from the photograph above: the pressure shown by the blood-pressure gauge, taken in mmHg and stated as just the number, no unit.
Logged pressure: 80
